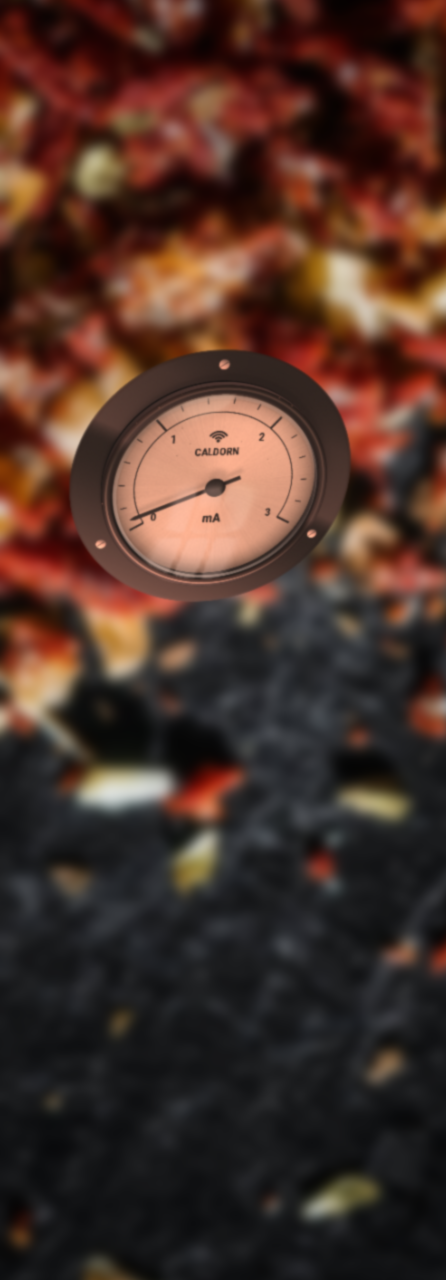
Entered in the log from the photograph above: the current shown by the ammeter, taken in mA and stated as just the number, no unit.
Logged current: 0.1
